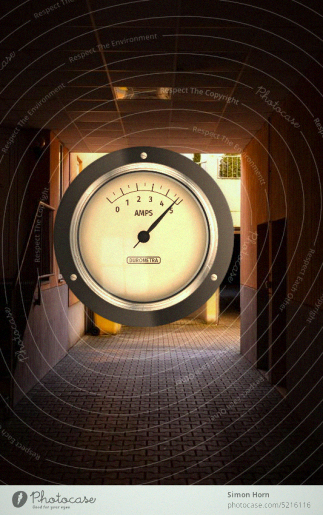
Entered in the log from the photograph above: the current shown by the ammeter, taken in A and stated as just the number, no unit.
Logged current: 4.75
